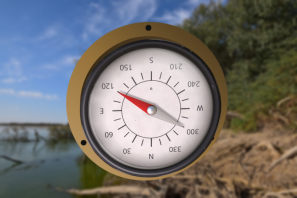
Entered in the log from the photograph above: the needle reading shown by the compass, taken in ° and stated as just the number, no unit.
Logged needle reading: 120
